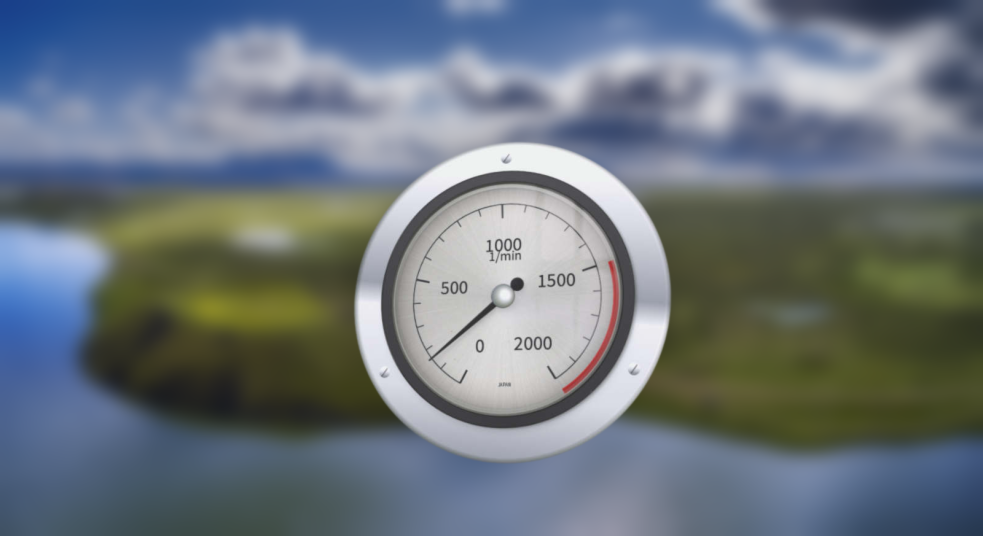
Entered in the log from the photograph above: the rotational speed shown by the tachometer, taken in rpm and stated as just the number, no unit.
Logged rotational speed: 150
